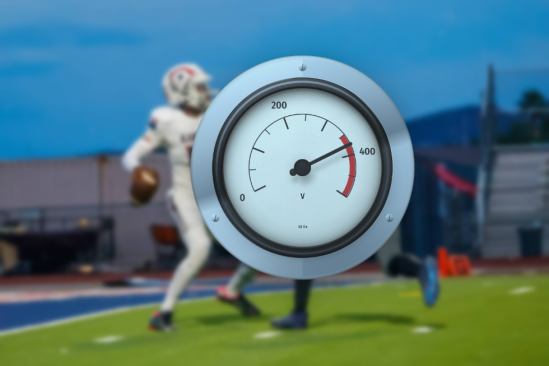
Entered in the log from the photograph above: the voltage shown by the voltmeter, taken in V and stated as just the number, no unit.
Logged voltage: 375
